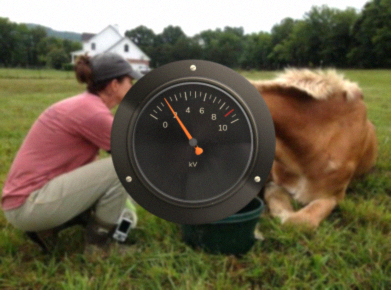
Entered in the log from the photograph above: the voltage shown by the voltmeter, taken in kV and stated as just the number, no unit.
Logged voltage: 2
